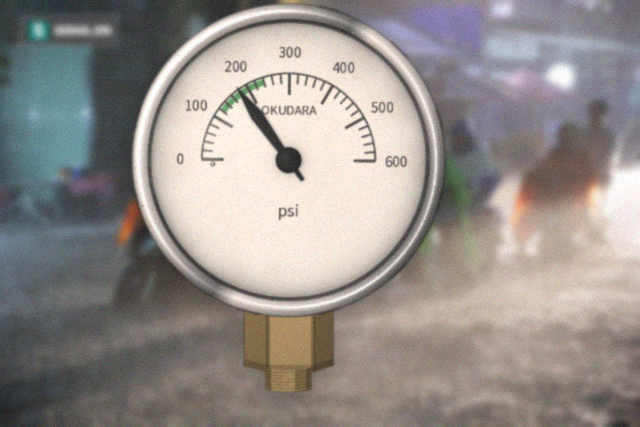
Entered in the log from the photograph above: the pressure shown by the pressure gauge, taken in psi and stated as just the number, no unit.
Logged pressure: 180
